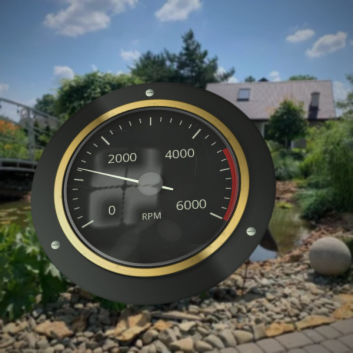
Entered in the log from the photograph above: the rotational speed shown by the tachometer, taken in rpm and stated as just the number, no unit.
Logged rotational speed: 1200
